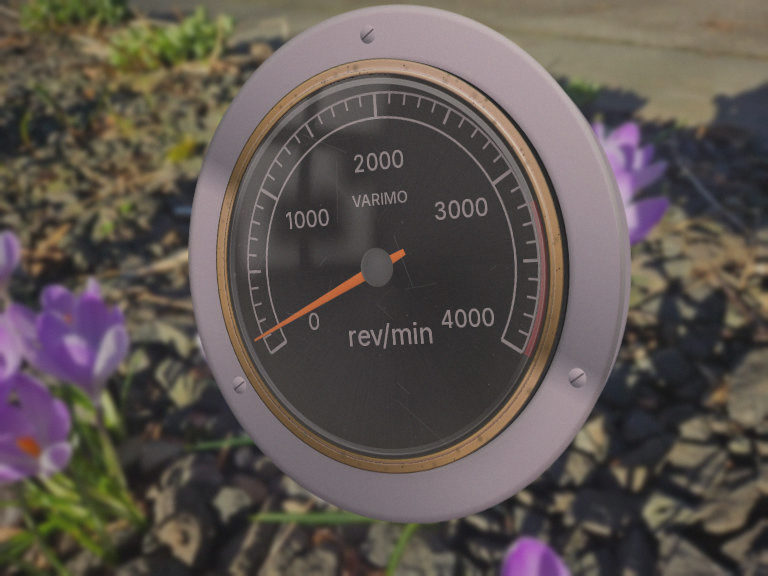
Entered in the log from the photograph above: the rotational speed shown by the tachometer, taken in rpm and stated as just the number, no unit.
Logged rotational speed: 100
